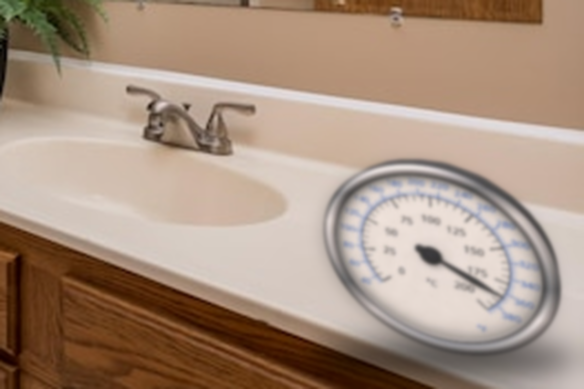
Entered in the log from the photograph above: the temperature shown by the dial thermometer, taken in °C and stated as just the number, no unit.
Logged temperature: 185
